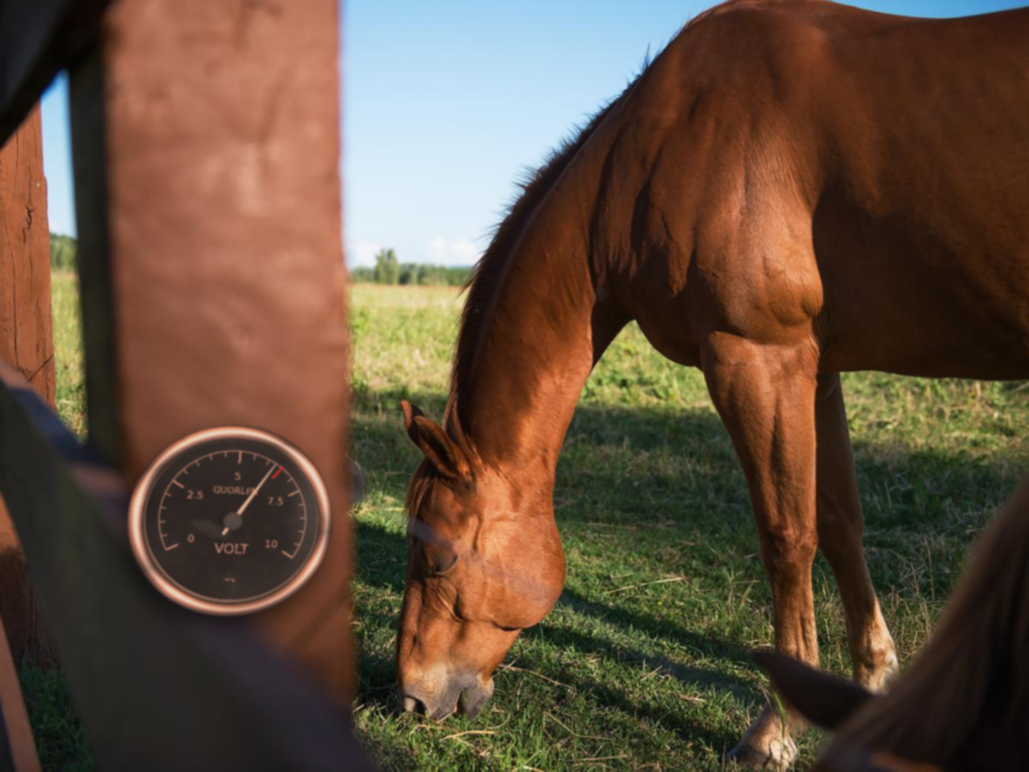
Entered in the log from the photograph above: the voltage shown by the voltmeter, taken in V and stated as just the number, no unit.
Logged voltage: 6.25
